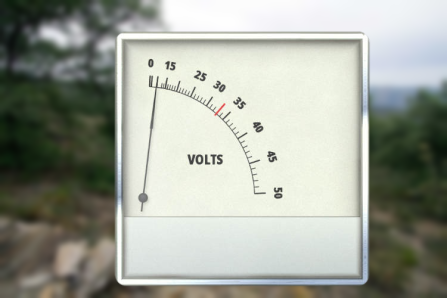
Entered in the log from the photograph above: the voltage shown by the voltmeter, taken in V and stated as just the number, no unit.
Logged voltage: 10
